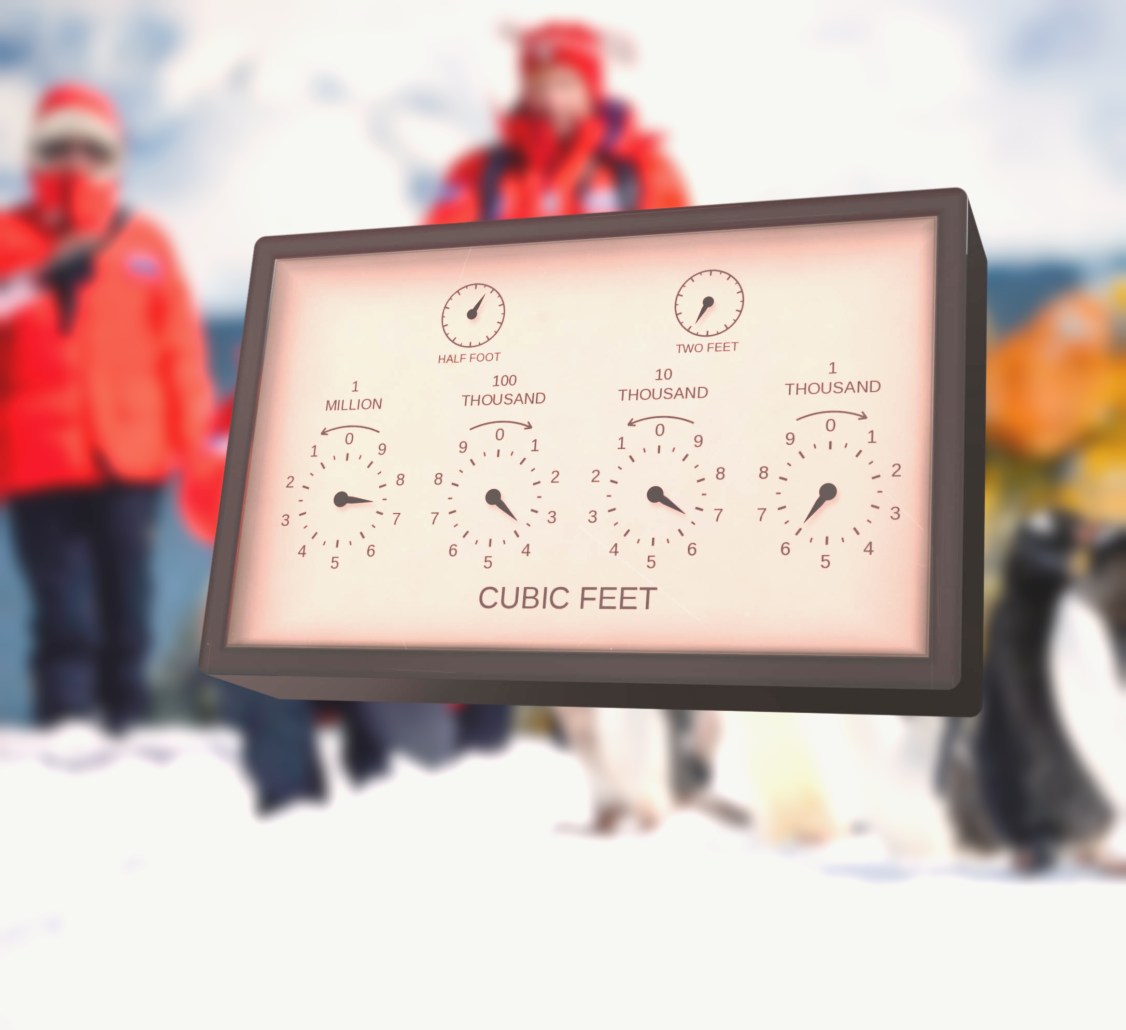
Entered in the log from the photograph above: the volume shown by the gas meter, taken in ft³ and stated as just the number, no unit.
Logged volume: 736600
